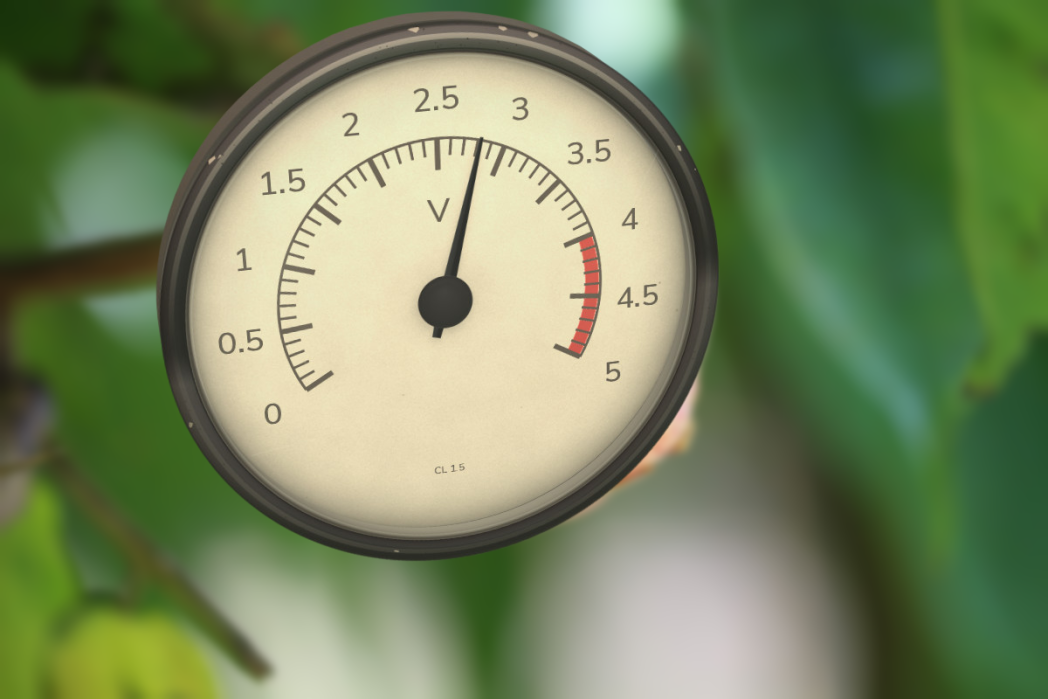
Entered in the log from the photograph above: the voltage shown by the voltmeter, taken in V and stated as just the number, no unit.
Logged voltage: 2.8
